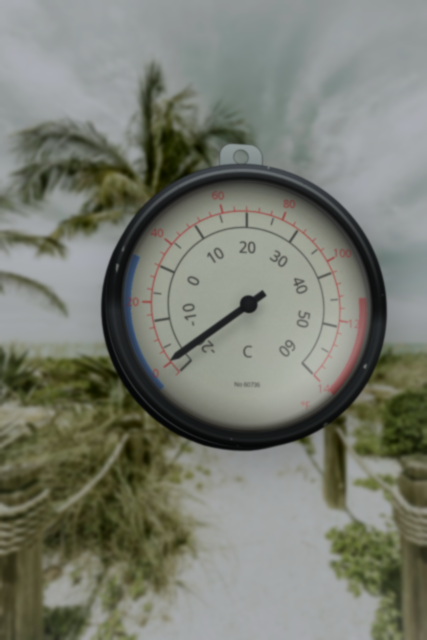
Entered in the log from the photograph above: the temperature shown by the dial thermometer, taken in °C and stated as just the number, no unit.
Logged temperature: -17.5
